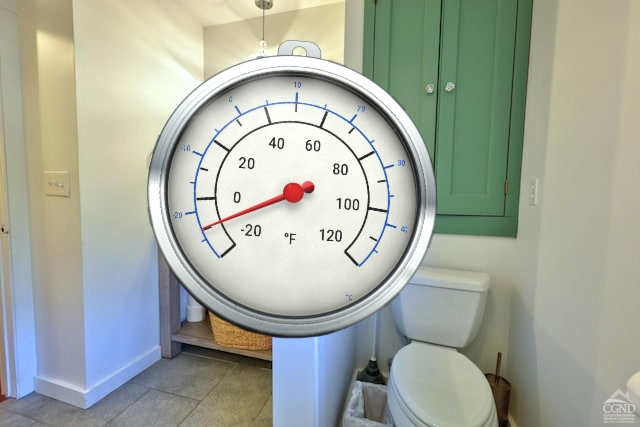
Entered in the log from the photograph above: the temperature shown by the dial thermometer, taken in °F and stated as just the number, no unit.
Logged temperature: -10
